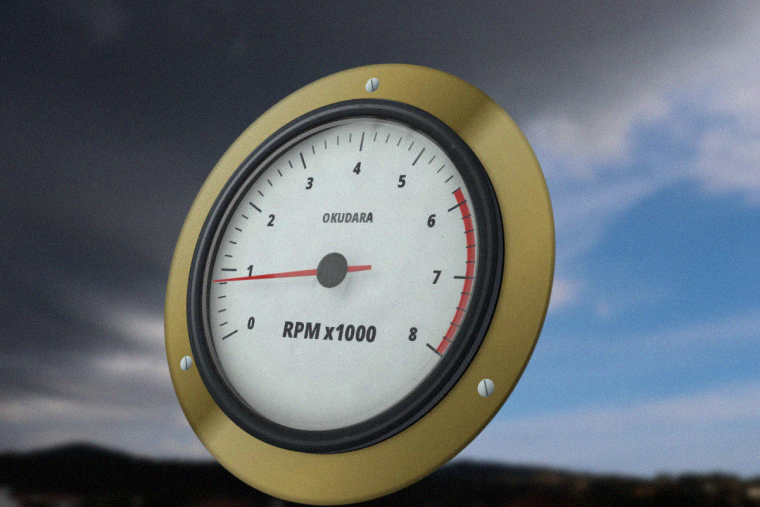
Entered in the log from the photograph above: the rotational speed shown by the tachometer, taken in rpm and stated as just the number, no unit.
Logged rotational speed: 800
